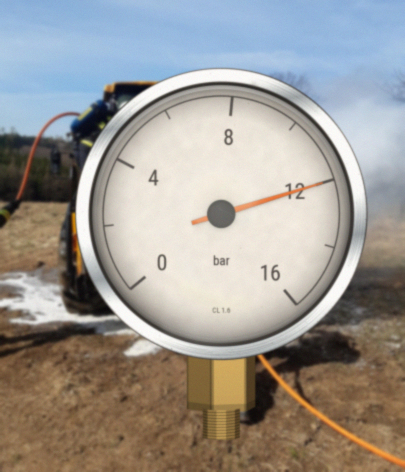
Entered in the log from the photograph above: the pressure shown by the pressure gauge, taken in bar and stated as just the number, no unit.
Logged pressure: 12
